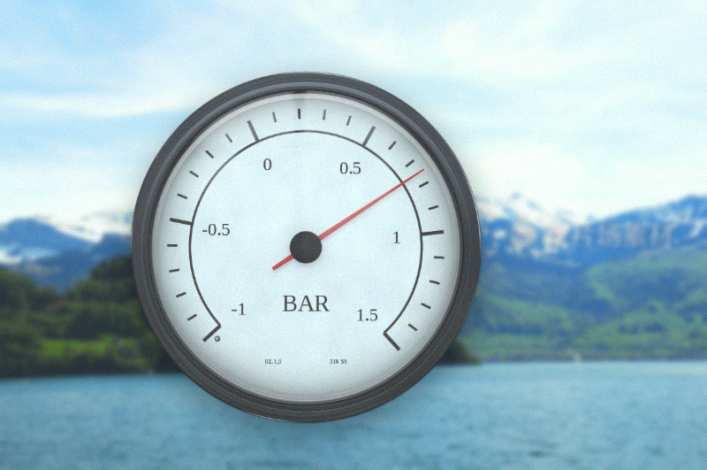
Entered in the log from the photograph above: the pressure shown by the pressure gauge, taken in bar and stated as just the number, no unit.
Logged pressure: 0.75
